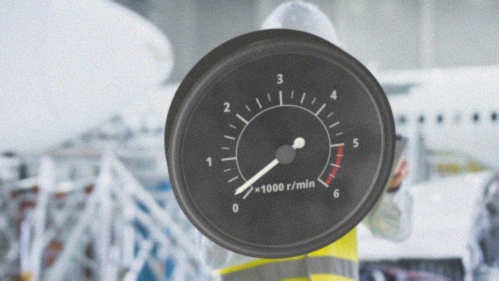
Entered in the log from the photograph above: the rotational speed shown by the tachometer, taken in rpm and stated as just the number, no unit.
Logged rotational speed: 250
